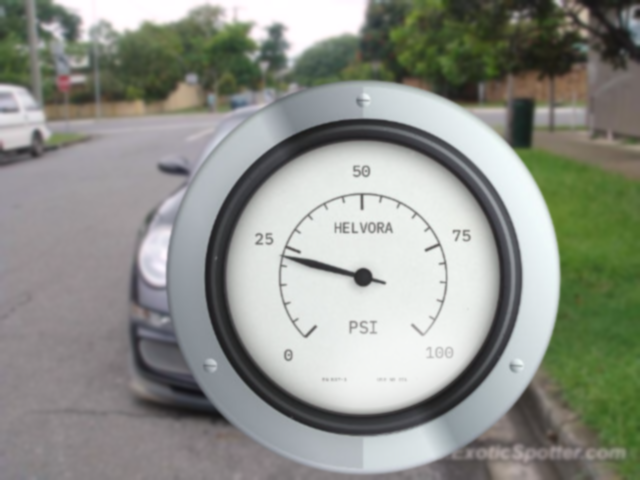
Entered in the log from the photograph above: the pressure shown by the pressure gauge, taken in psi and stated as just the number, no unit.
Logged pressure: 22.5
